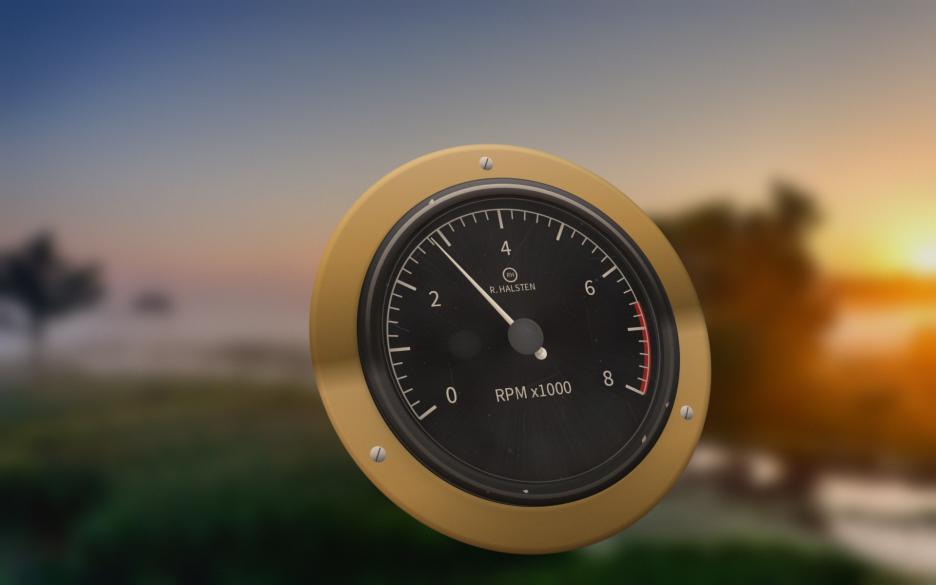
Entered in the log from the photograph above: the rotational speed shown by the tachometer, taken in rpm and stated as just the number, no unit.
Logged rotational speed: 2800
